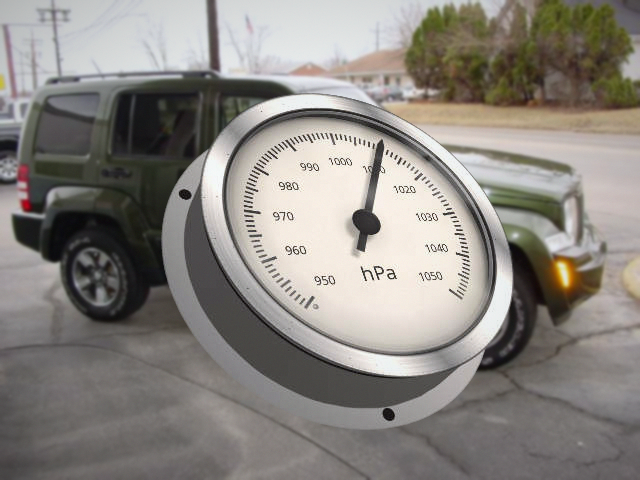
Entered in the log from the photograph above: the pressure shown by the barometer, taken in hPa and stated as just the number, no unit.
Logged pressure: 1010
